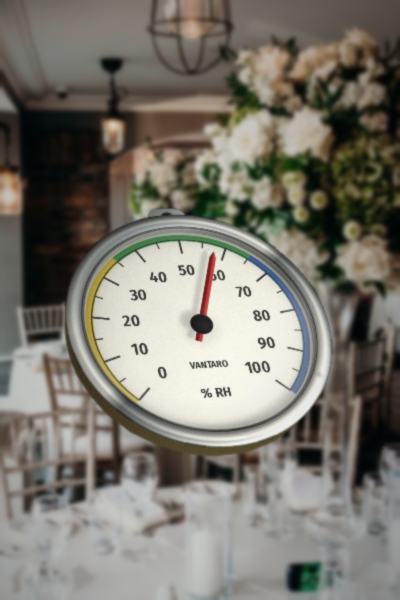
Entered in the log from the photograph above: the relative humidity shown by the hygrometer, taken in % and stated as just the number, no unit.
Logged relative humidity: 57.5
